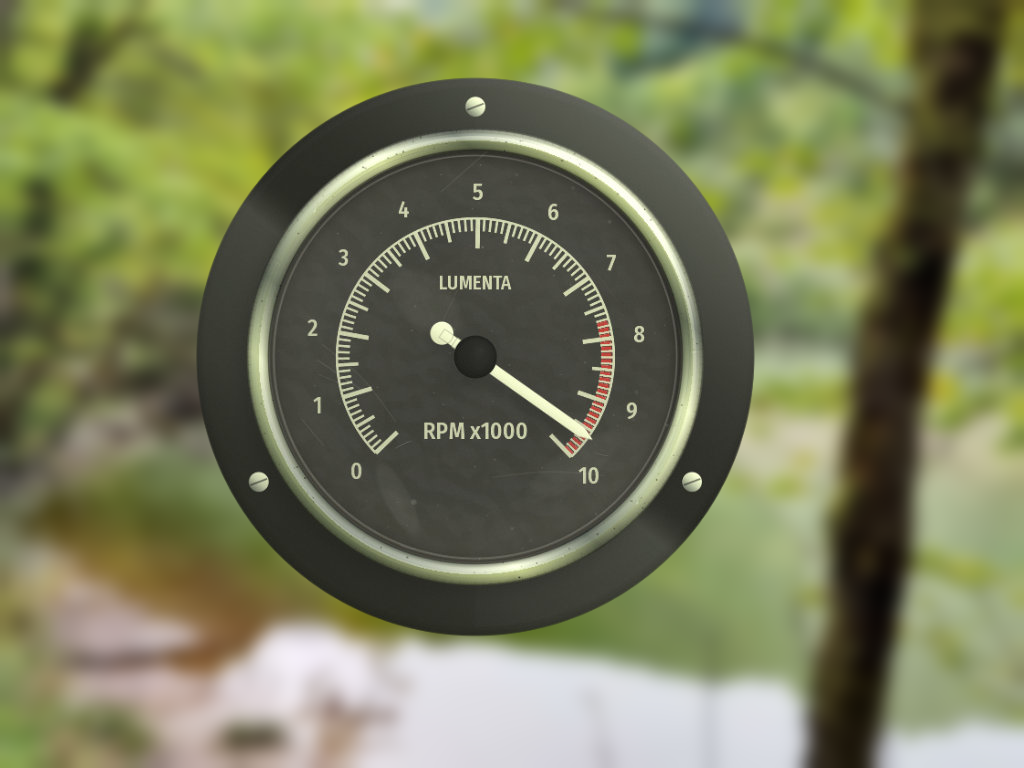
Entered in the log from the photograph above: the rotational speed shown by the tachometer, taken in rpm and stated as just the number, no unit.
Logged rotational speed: 9600
